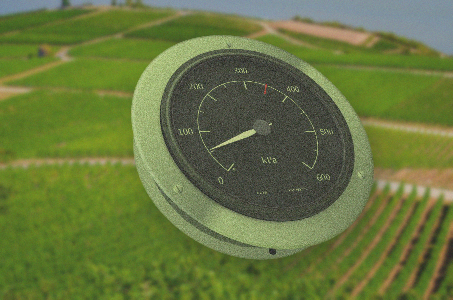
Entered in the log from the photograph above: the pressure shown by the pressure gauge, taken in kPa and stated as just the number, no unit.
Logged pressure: 50
